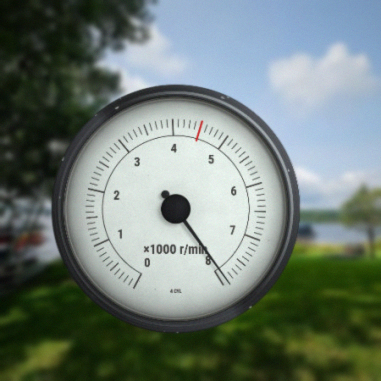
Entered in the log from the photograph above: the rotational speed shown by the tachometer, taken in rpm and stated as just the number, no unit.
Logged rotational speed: 7900
